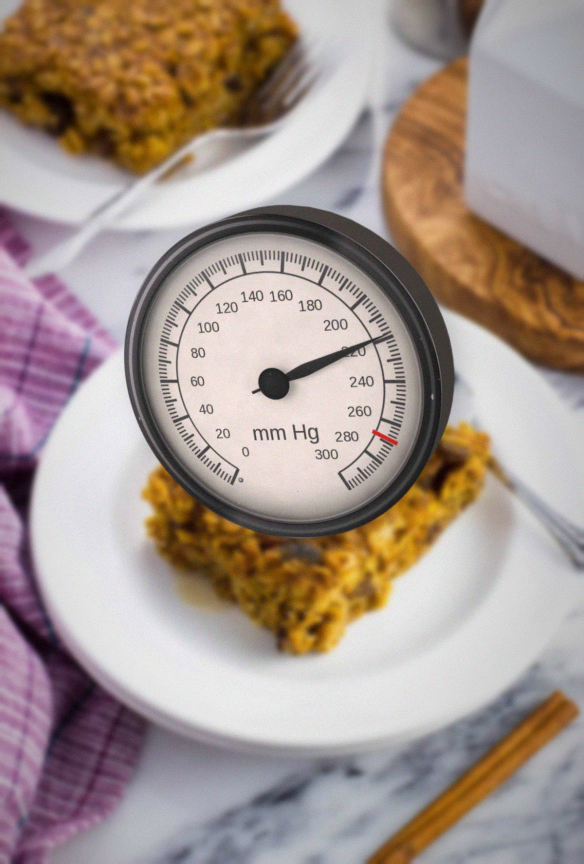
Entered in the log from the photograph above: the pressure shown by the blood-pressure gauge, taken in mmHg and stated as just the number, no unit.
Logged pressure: 218
